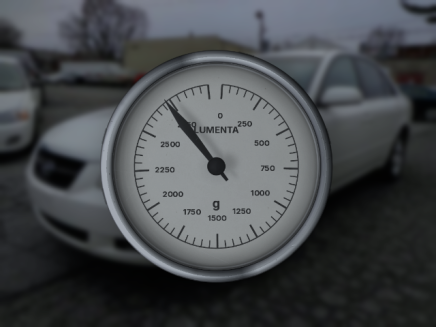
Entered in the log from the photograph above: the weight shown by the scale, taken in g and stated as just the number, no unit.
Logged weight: 2725
